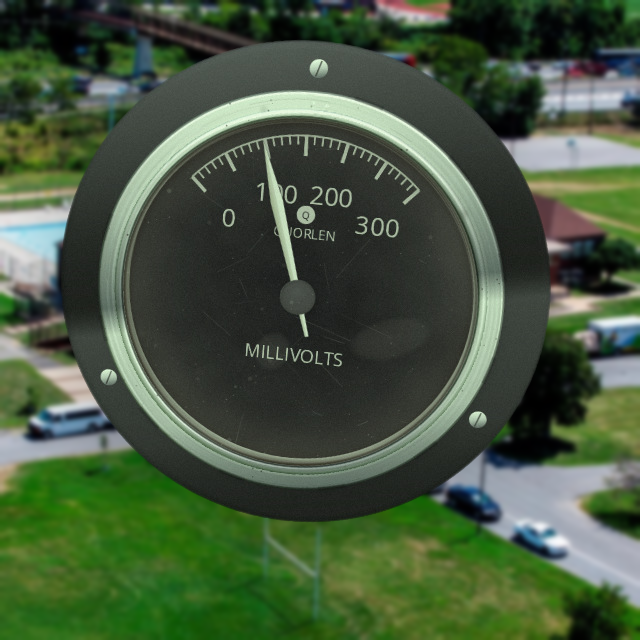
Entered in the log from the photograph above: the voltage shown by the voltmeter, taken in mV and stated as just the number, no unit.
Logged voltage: 100
